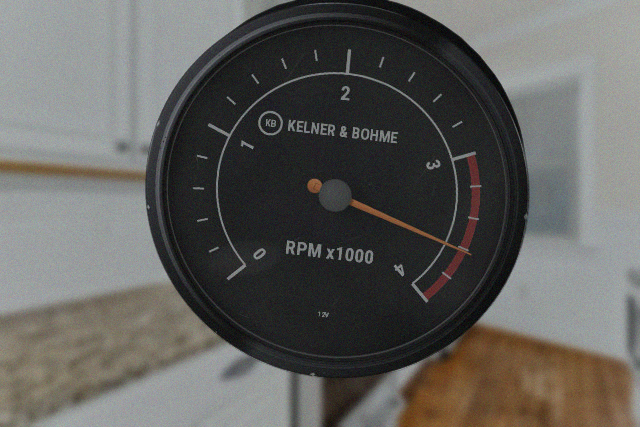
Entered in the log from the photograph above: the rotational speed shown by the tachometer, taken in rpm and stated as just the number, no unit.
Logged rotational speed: 3600
